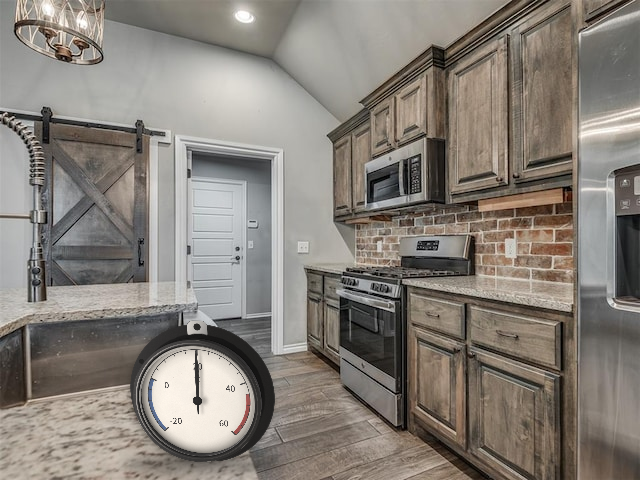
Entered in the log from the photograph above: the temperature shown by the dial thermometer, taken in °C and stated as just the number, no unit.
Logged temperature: 20
